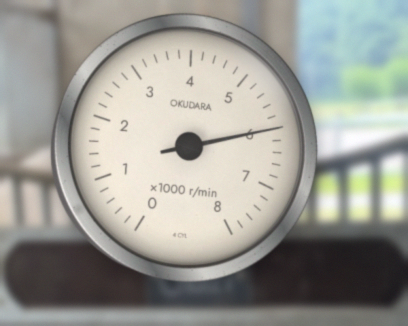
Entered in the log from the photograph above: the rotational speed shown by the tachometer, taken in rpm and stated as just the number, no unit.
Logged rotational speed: 6000
